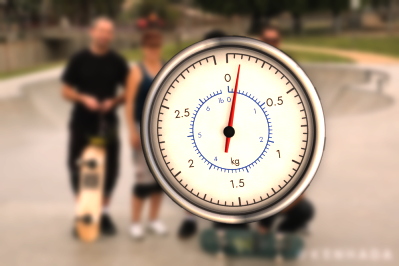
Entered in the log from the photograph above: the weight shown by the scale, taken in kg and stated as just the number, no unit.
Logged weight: 0.1
